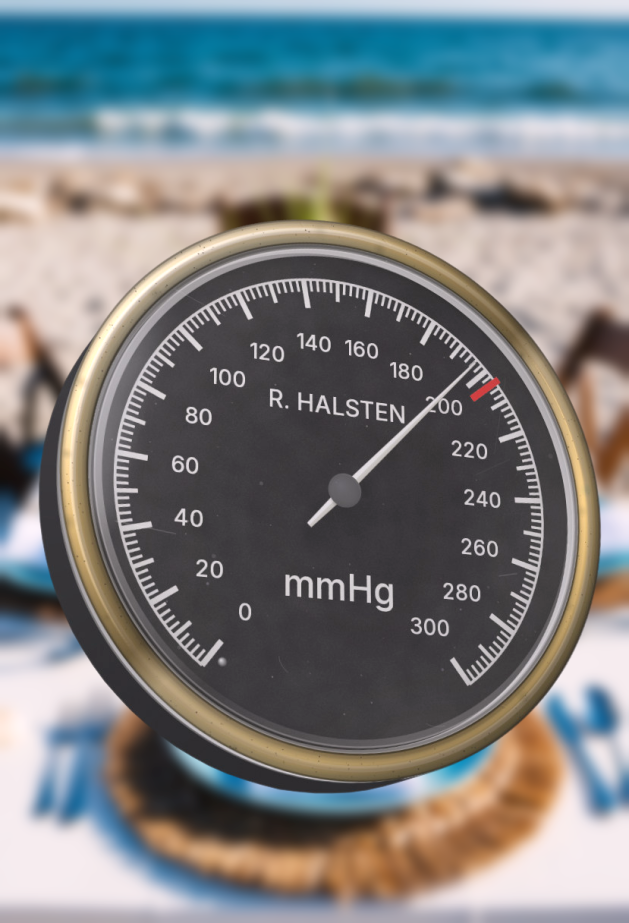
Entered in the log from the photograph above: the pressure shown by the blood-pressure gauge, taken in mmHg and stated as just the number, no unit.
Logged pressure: 196
